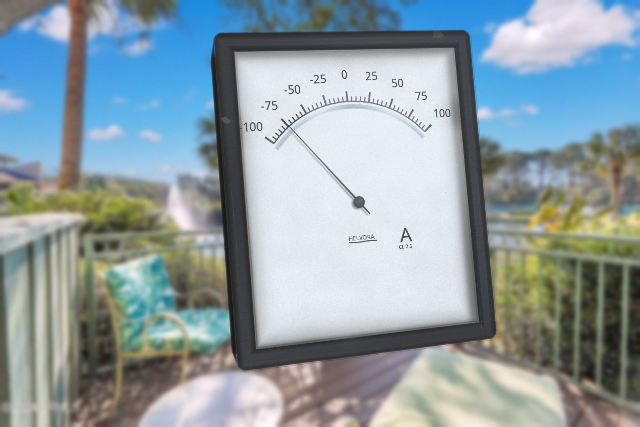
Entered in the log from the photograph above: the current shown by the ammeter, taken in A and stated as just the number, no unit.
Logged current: -75
